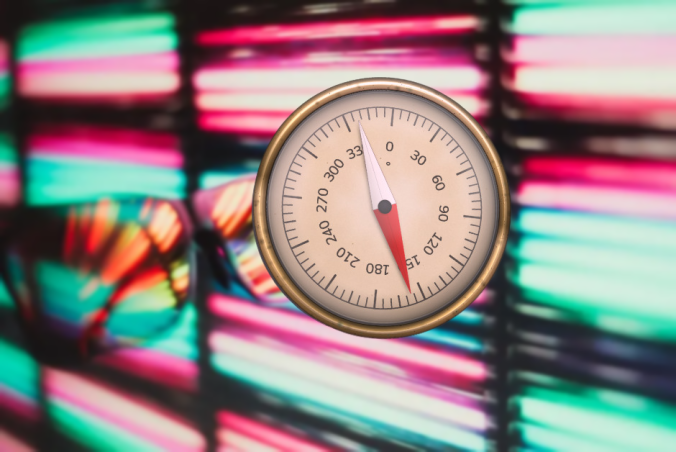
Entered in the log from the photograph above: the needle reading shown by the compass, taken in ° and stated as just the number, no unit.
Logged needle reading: 157.5
